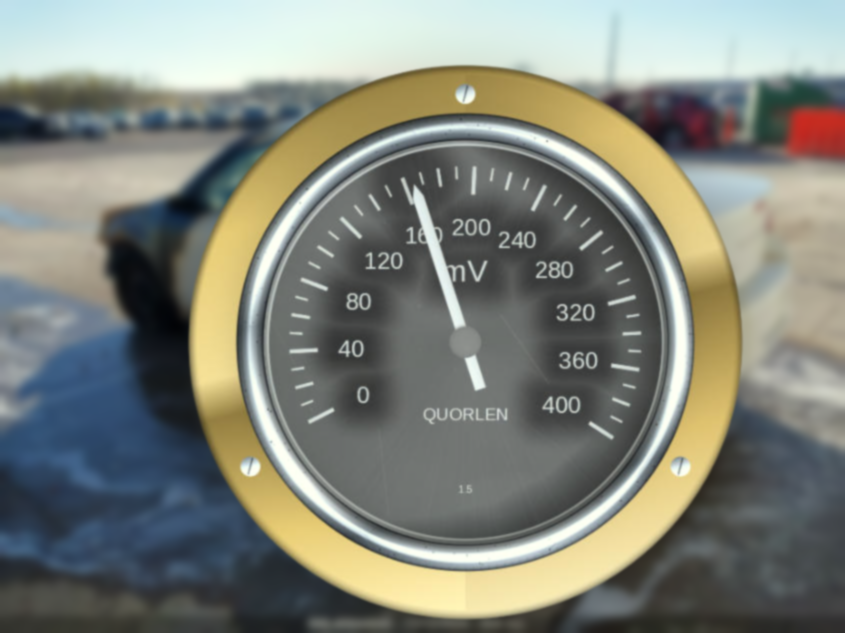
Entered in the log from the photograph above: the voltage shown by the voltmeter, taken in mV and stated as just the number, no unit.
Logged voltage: 165
